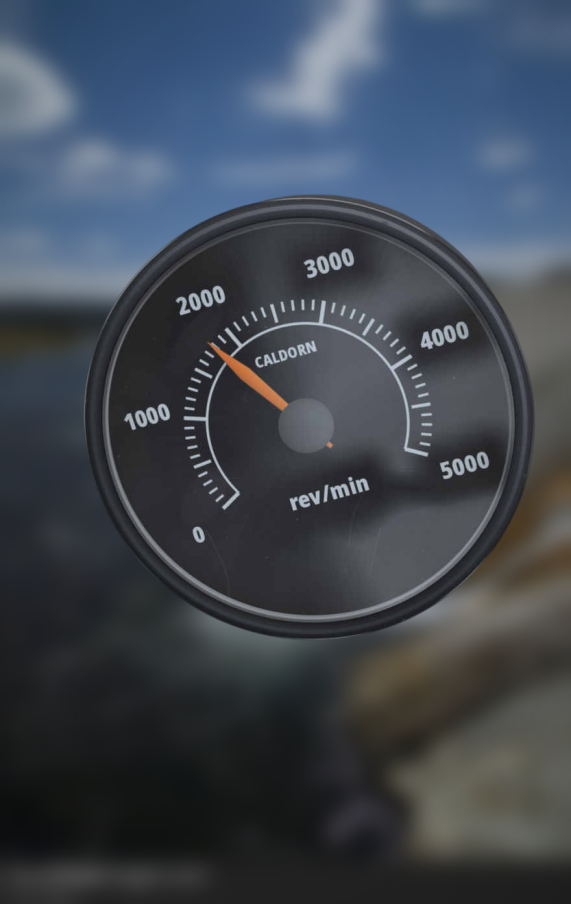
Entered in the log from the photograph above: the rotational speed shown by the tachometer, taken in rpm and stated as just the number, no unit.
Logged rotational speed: 1800
